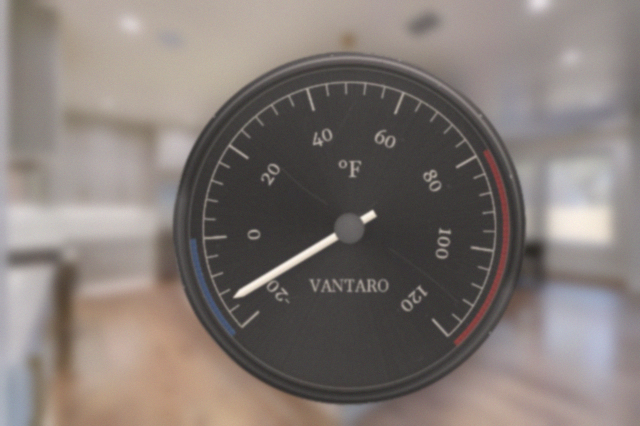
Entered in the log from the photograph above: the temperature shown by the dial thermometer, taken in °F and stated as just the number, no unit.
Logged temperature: -14
